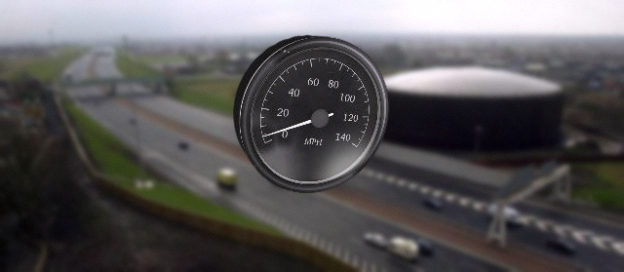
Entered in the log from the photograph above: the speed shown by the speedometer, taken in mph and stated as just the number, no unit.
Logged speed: 5
